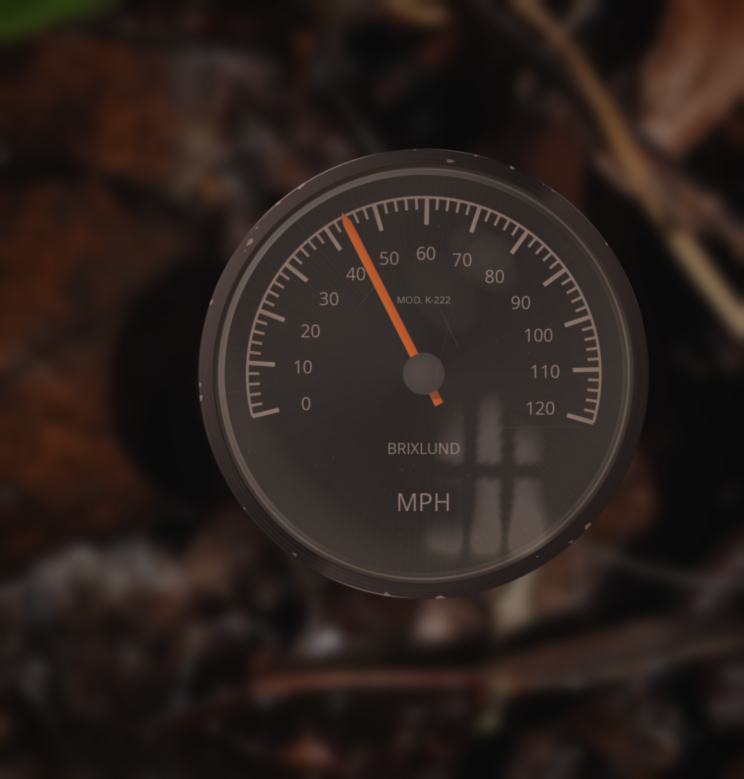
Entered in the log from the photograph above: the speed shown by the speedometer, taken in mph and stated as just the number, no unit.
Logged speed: 44
